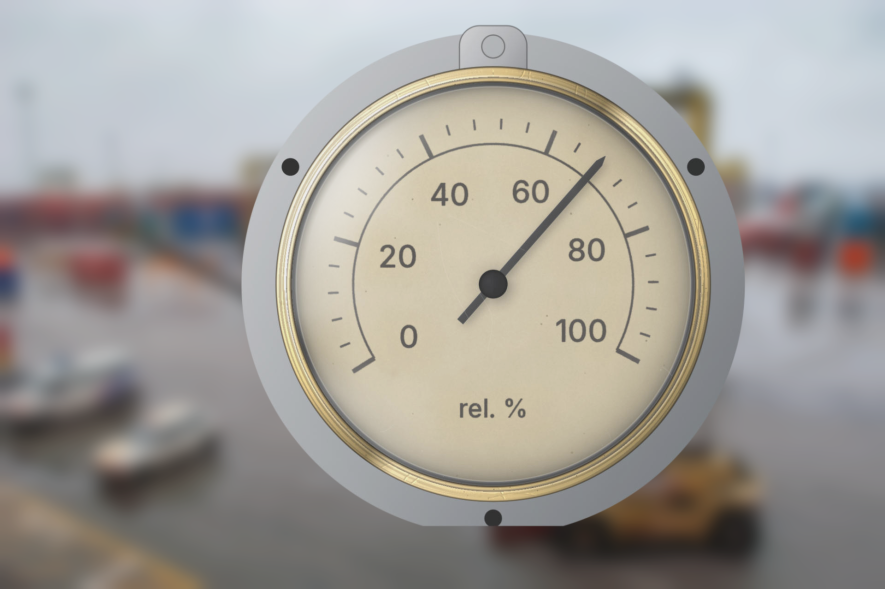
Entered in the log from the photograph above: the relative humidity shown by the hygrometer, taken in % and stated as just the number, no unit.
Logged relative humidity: 68
